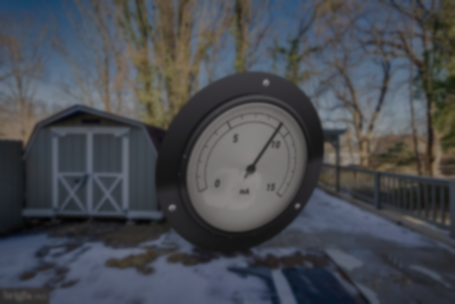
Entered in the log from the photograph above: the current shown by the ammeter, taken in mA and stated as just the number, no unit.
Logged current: 9
